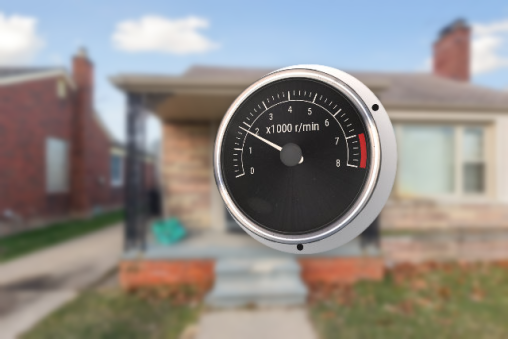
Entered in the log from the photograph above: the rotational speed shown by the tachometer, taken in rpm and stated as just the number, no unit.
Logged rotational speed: 1800
